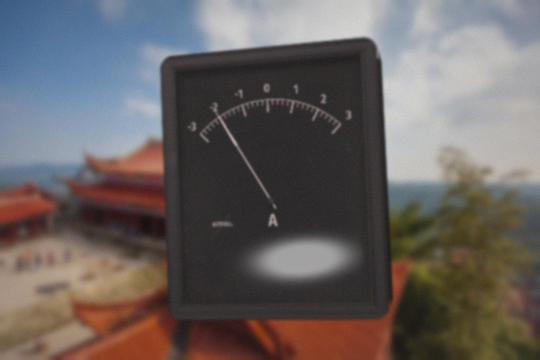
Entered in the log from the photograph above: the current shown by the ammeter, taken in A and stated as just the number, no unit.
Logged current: -2
